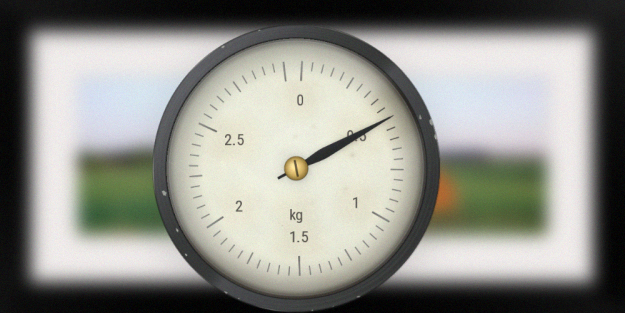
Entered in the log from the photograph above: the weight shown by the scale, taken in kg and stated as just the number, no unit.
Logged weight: 0.5
